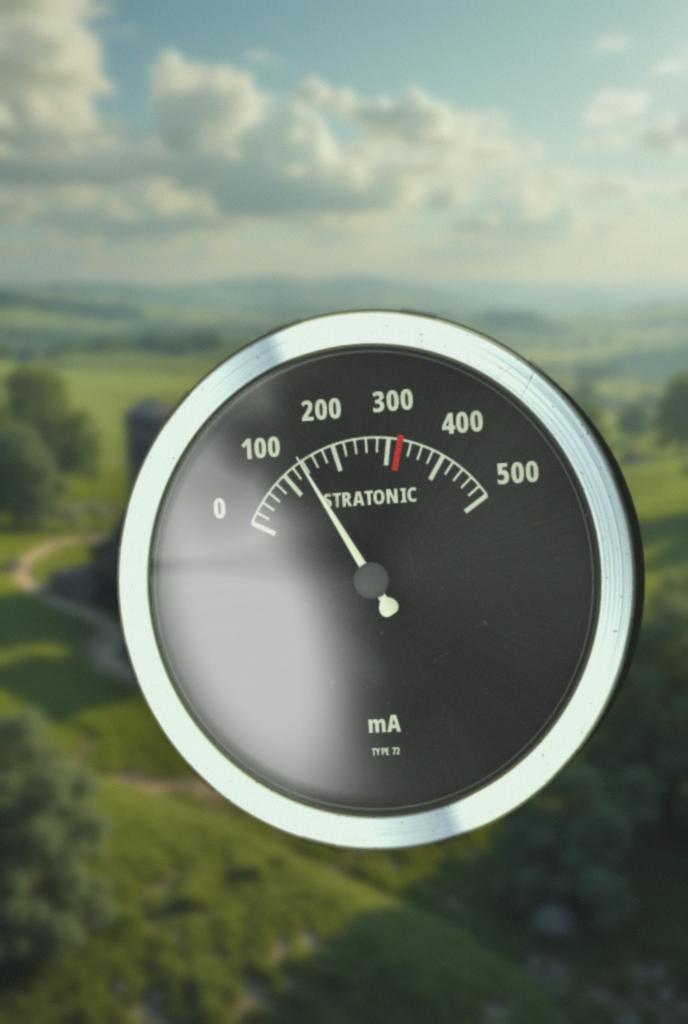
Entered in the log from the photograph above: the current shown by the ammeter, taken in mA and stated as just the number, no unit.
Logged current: 140
